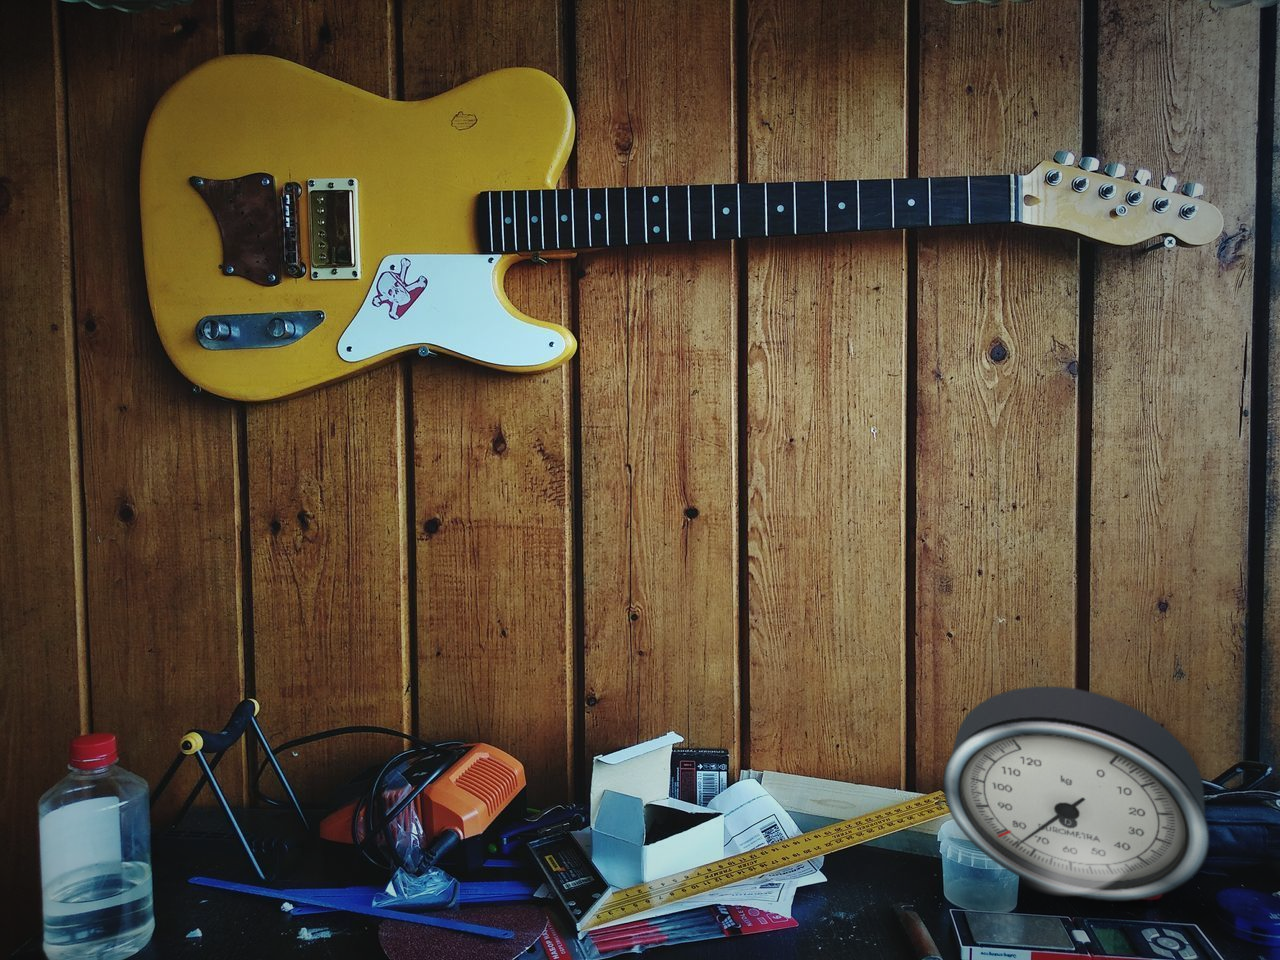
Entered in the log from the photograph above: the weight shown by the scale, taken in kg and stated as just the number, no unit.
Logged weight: 75
